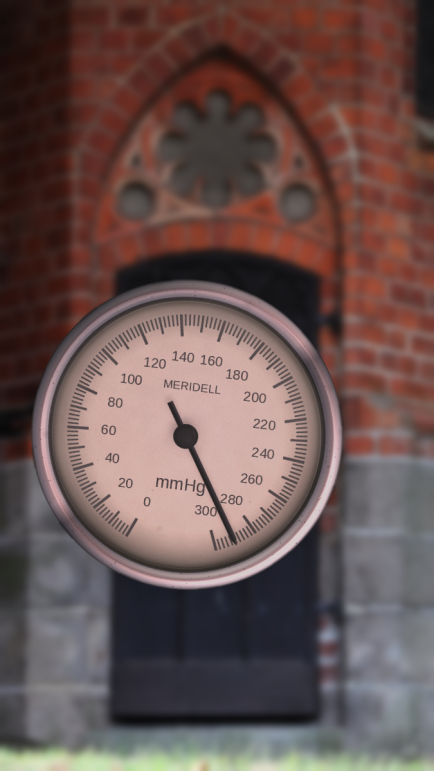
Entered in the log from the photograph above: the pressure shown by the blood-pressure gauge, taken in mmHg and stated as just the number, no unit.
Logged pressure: 290
